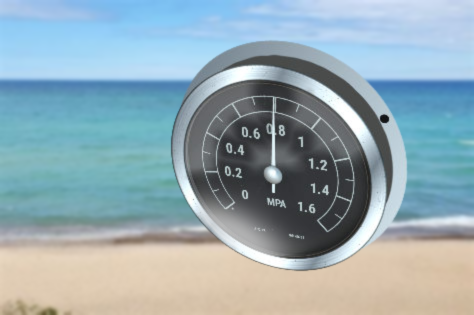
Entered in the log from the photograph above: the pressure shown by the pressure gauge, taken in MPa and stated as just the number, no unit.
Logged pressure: 0.8
